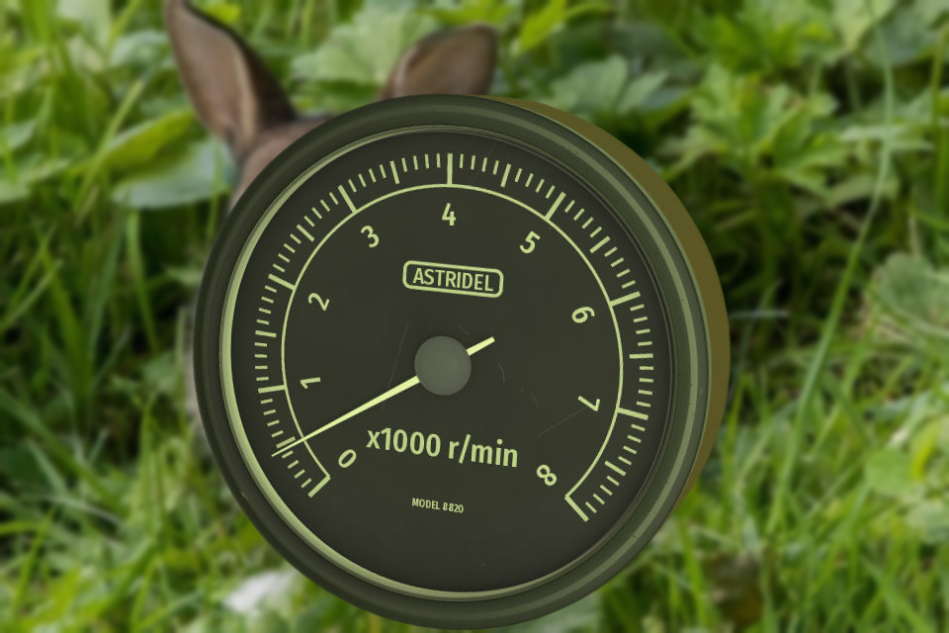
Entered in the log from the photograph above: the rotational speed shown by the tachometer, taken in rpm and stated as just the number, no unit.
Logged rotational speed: 450
